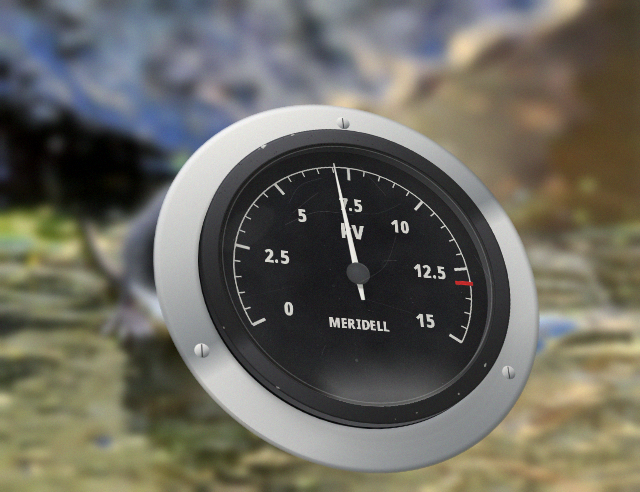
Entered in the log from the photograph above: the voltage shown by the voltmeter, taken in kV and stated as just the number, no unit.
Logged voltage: 7
